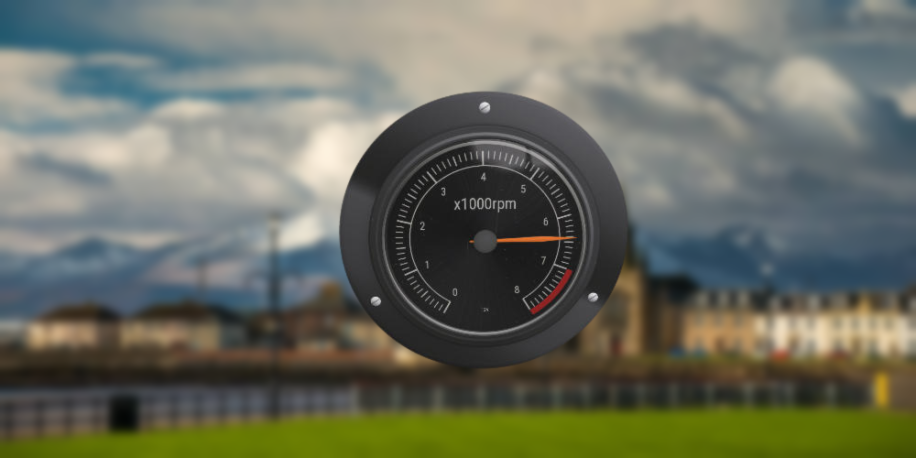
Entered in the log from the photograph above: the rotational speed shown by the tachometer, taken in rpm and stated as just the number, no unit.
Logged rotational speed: 6400
